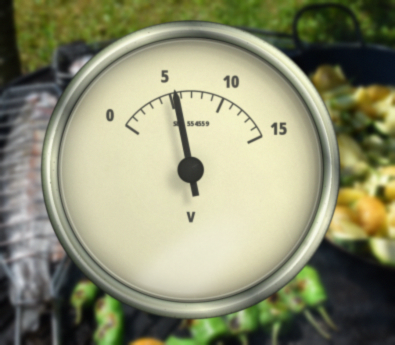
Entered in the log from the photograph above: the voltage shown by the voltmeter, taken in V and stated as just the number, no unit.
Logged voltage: 5.5
